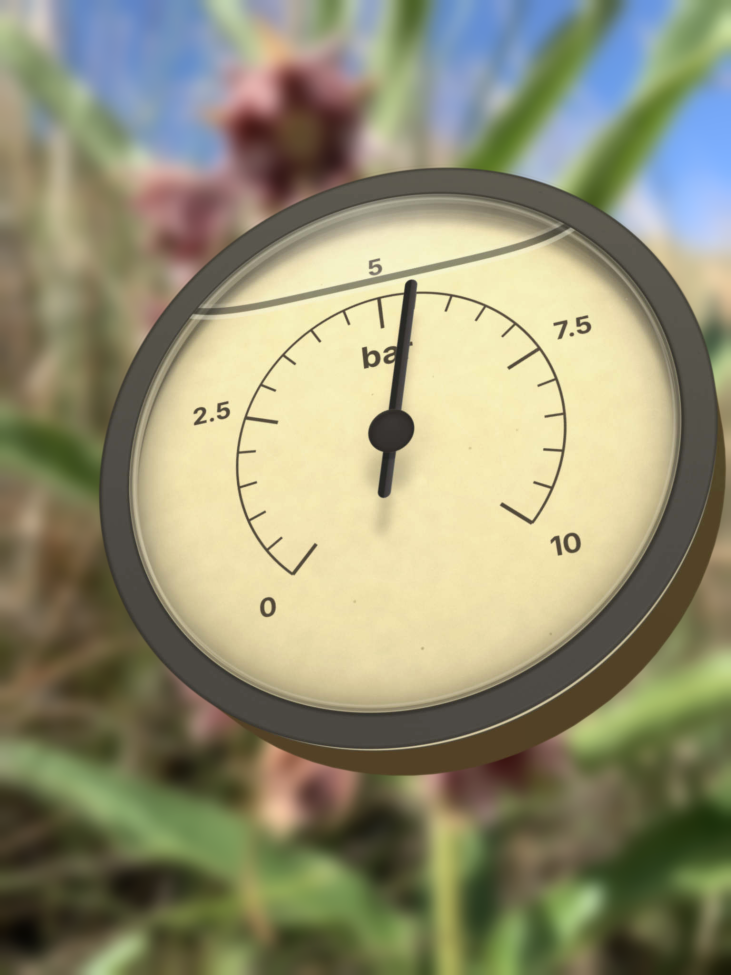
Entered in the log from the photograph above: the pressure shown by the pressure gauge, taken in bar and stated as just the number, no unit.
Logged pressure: 5.5
